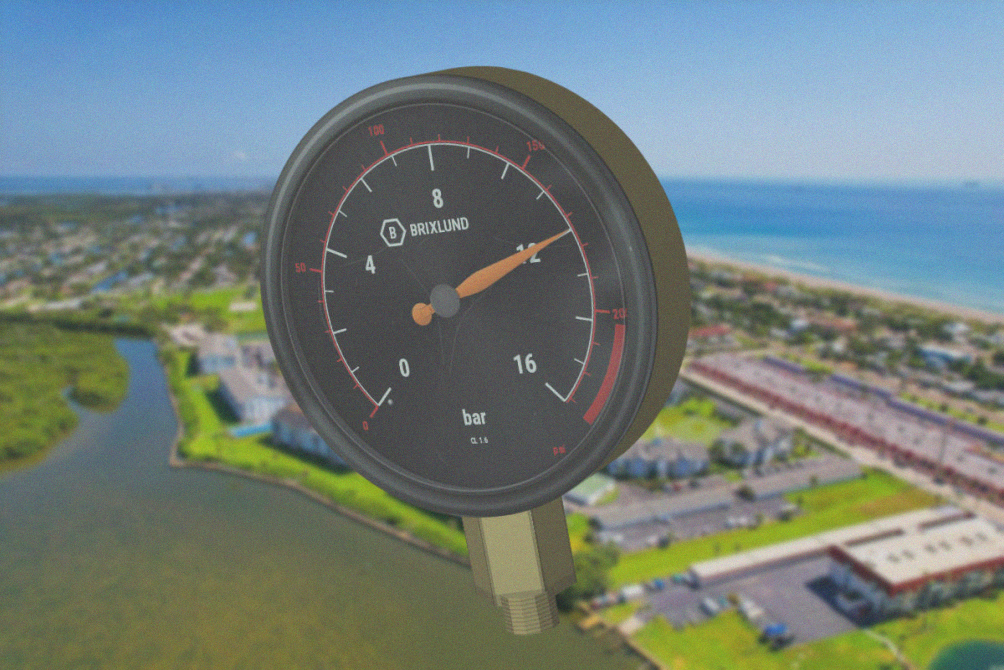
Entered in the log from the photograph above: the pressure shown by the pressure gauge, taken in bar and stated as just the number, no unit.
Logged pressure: 12
